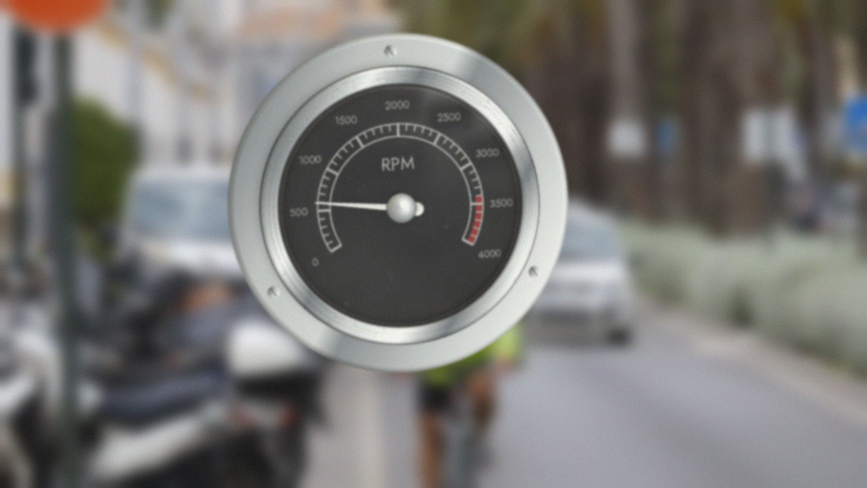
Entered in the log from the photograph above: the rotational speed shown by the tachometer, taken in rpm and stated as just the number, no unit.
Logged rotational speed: 600
